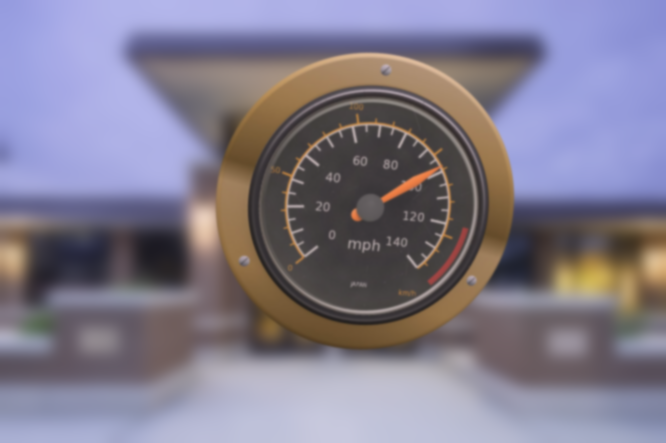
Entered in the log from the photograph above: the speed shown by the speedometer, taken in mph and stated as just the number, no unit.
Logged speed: 97.5
